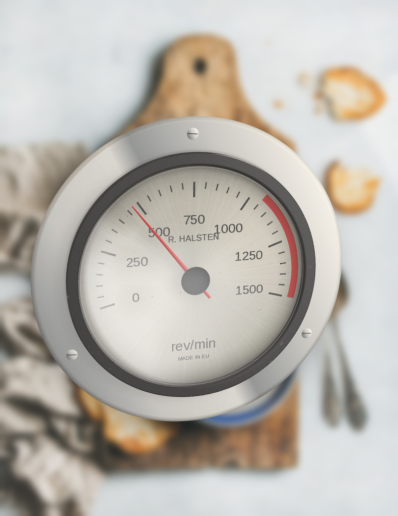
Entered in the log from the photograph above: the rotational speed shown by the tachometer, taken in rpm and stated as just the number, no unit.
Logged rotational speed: 475
